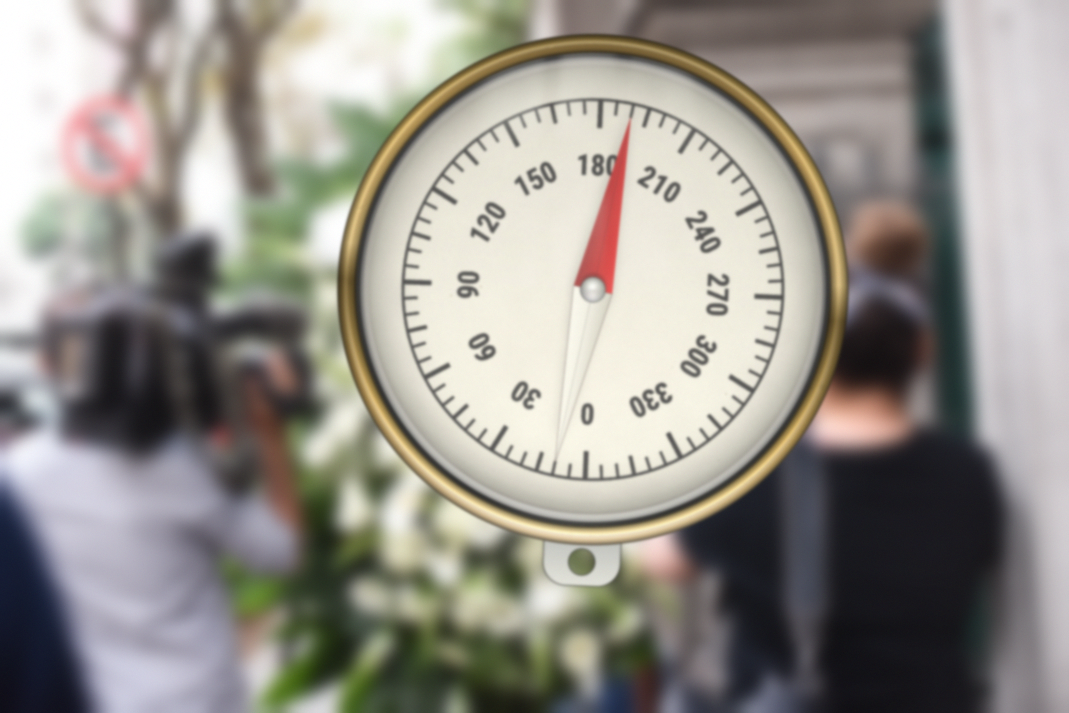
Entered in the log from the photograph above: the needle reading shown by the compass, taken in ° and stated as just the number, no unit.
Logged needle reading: 190
